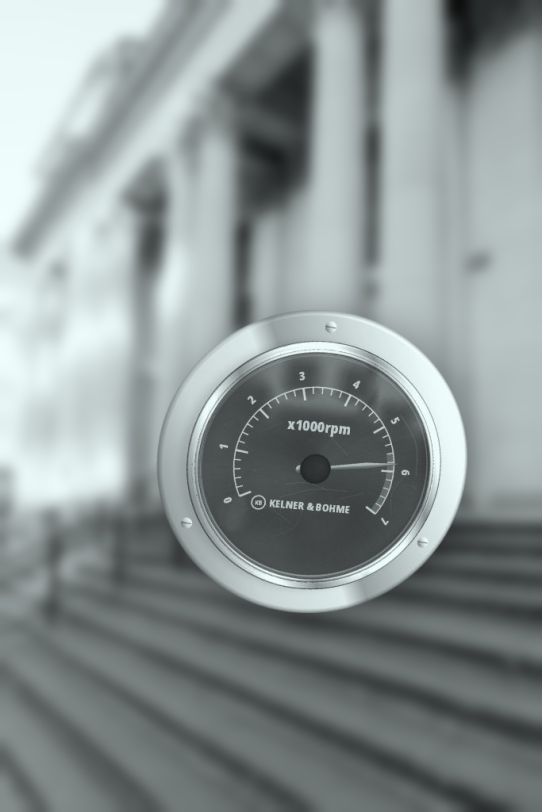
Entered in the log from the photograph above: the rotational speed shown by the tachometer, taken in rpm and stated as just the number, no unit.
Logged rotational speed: 5800
